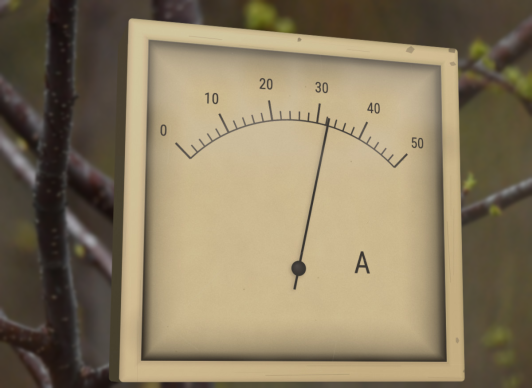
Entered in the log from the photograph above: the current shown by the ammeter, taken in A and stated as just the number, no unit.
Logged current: 32
